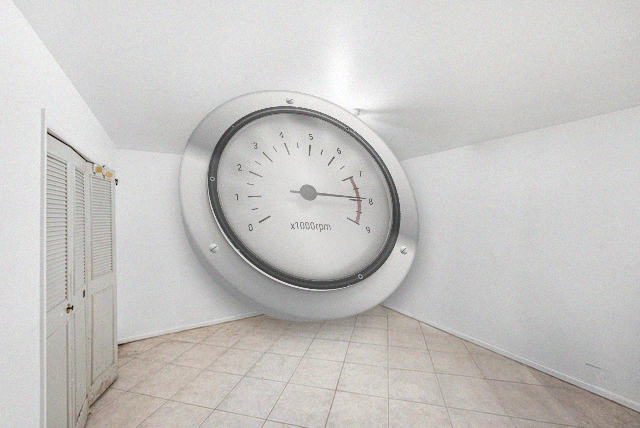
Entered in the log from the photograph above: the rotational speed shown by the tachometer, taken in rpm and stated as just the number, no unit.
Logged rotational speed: 8000
